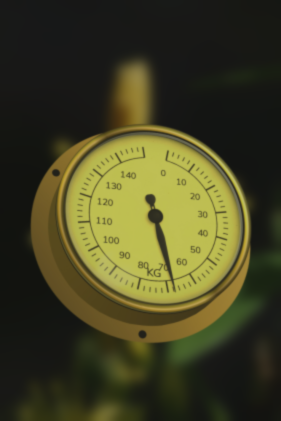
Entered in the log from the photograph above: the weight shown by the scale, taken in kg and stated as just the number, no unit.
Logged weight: 68
